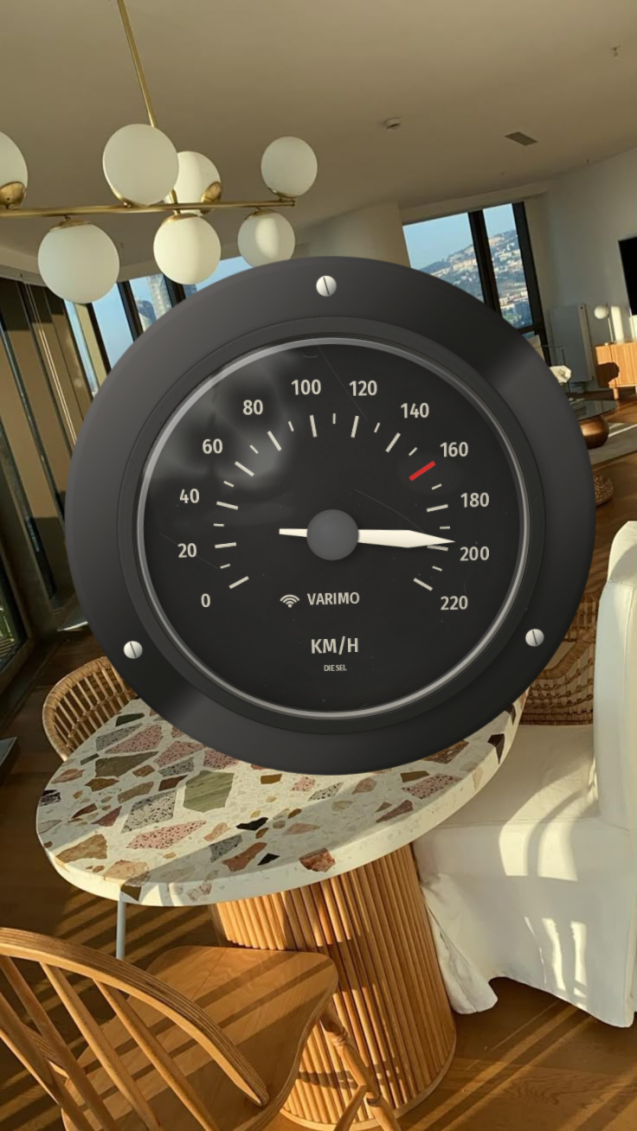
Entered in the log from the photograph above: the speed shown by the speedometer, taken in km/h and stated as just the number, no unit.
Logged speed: 195
